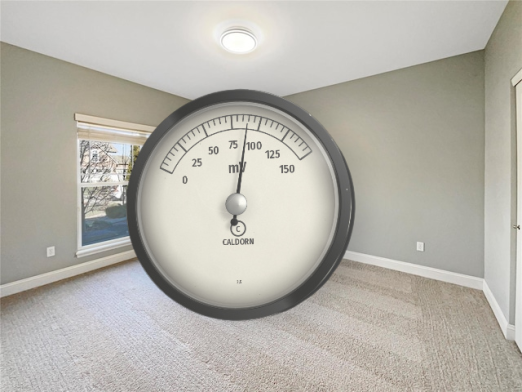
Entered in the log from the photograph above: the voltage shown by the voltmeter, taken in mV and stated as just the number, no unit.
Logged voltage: 90
